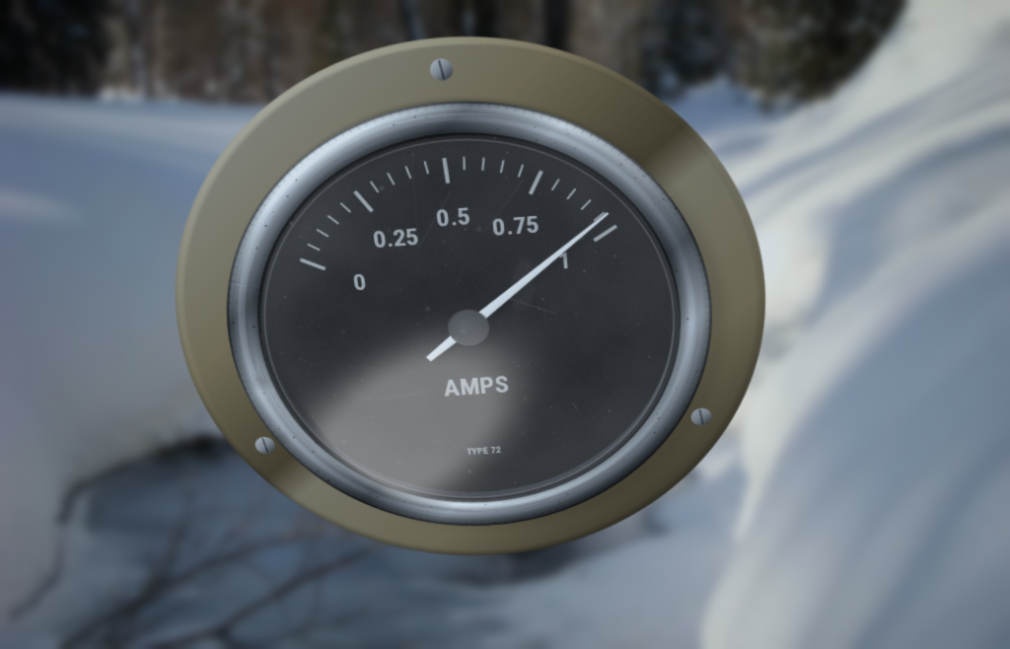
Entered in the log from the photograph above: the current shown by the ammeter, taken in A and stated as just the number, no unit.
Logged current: 0.95
